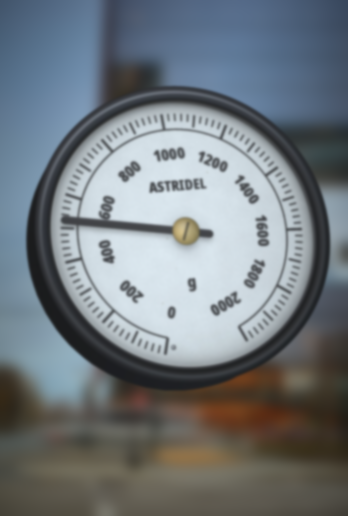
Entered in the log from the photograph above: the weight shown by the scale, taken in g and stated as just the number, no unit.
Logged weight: 520
